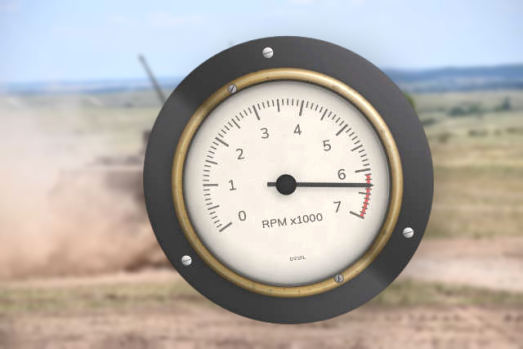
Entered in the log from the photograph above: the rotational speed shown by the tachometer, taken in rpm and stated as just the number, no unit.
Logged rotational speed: 6300
